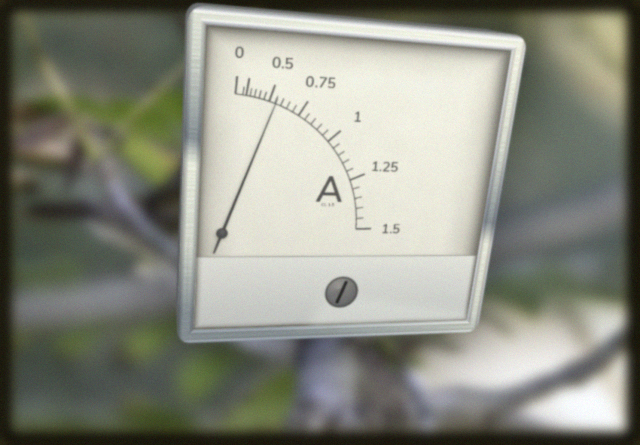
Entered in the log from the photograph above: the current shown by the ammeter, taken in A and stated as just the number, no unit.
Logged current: 0.55
